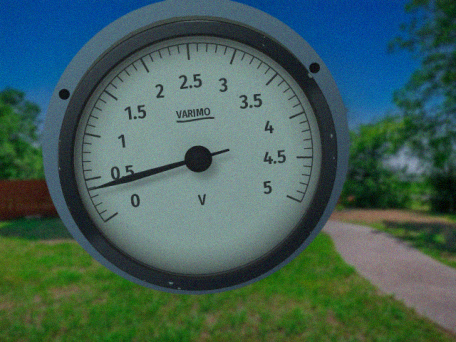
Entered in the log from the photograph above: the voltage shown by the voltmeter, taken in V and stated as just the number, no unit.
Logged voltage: 0.4
